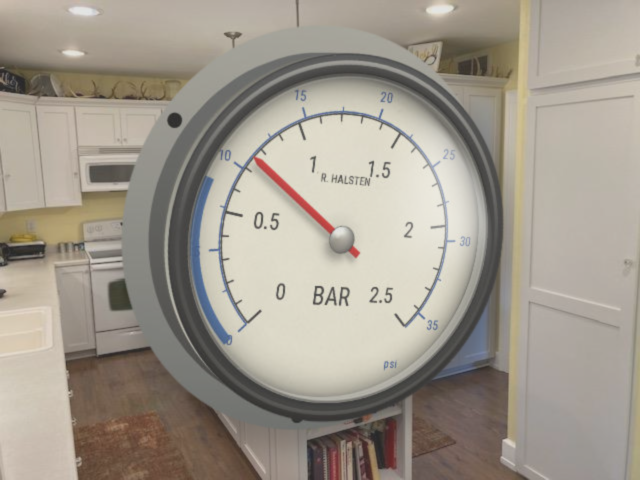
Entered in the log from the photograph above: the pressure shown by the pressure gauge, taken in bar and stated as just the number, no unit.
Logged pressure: 0.75
